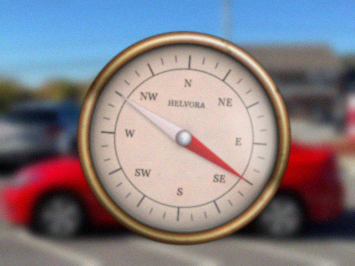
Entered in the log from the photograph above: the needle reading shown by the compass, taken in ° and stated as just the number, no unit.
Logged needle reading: 120
